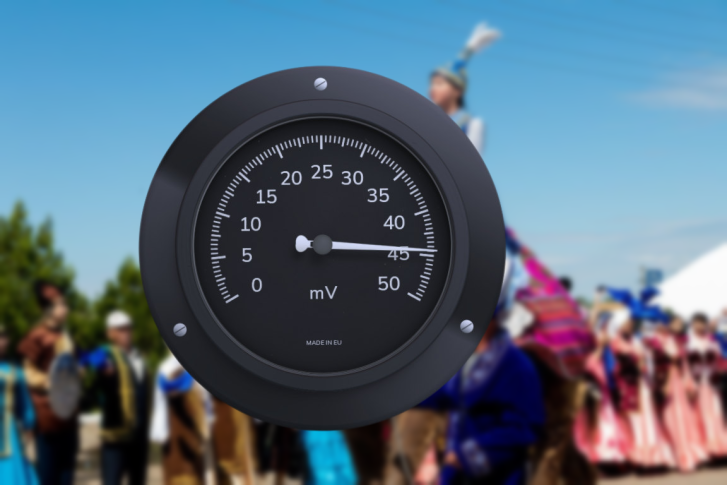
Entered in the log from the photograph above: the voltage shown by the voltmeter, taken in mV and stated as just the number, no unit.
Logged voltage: 44.5
